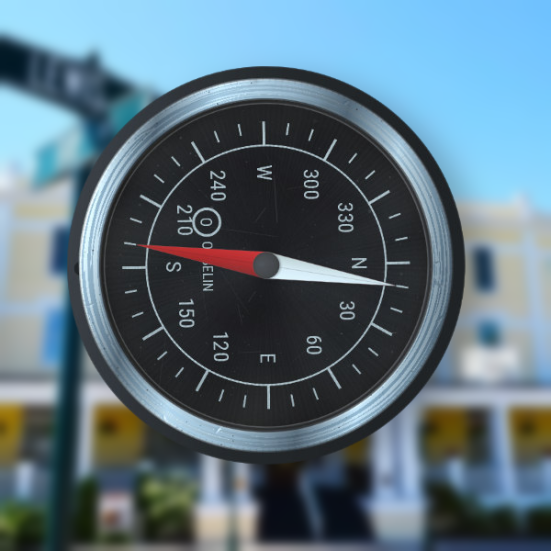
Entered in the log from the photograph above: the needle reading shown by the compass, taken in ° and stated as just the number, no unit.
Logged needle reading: 190
